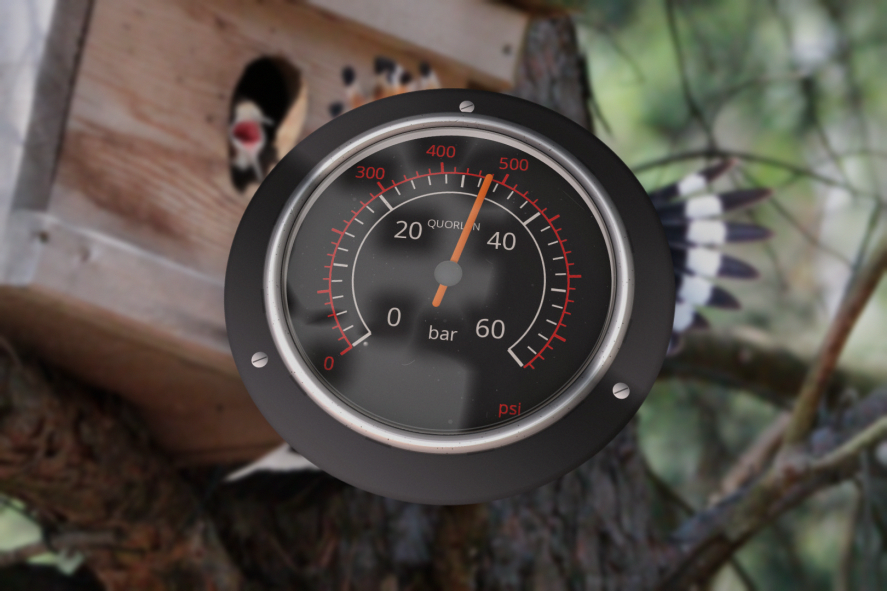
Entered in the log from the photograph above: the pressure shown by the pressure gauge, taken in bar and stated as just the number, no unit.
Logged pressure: 33
